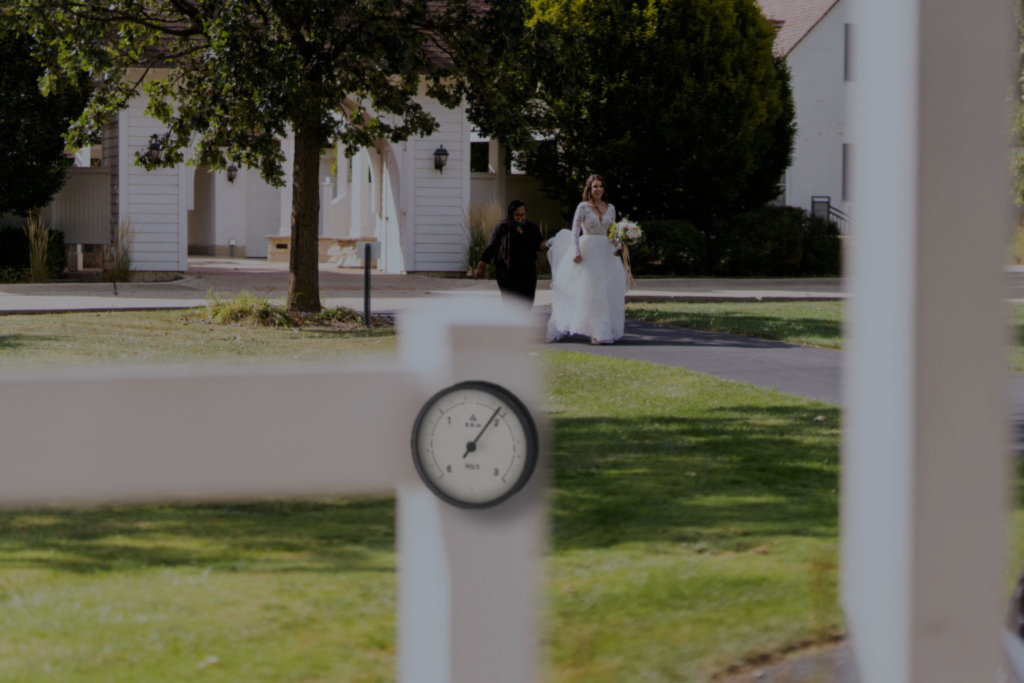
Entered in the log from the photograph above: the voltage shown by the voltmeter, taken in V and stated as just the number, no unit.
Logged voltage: 1.9
